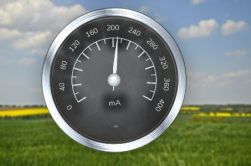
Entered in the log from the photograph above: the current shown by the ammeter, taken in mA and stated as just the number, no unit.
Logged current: 210
